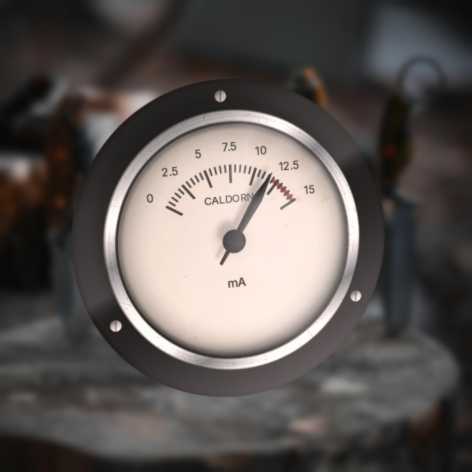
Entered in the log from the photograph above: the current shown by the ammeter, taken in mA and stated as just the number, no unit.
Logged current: 11.5
